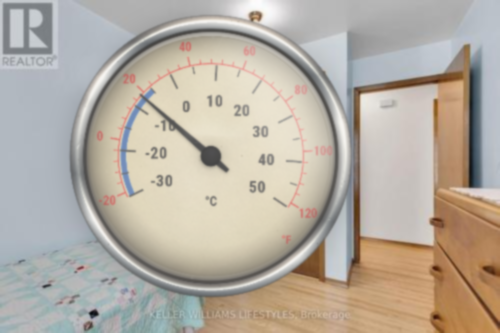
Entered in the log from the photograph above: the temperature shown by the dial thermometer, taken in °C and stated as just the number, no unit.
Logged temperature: -7.5
